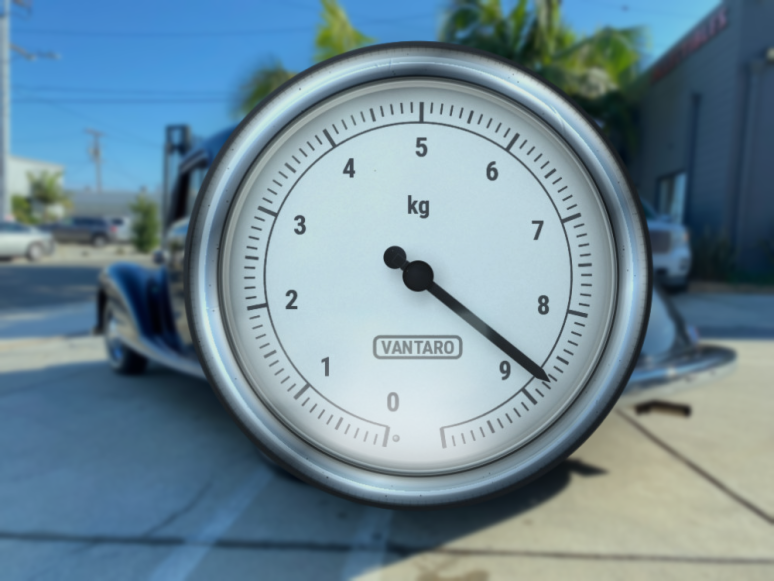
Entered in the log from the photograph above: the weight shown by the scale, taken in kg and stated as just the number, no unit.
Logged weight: 8.75
